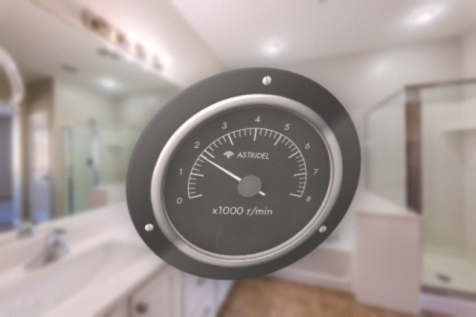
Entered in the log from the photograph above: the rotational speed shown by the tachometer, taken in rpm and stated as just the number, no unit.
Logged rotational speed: 1800
